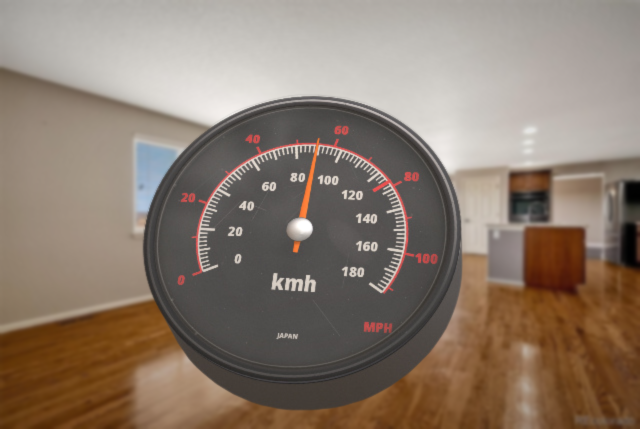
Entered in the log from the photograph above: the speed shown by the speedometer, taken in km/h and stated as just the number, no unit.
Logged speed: 90
